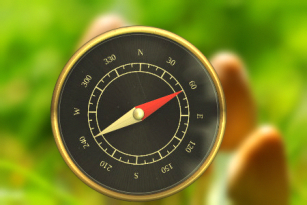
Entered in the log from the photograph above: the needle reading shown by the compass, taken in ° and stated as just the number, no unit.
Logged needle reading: 60
